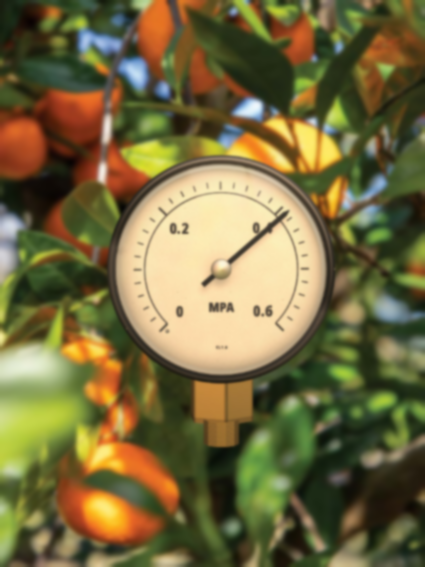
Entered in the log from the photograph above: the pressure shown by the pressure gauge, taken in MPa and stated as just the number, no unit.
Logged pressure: 0.41
